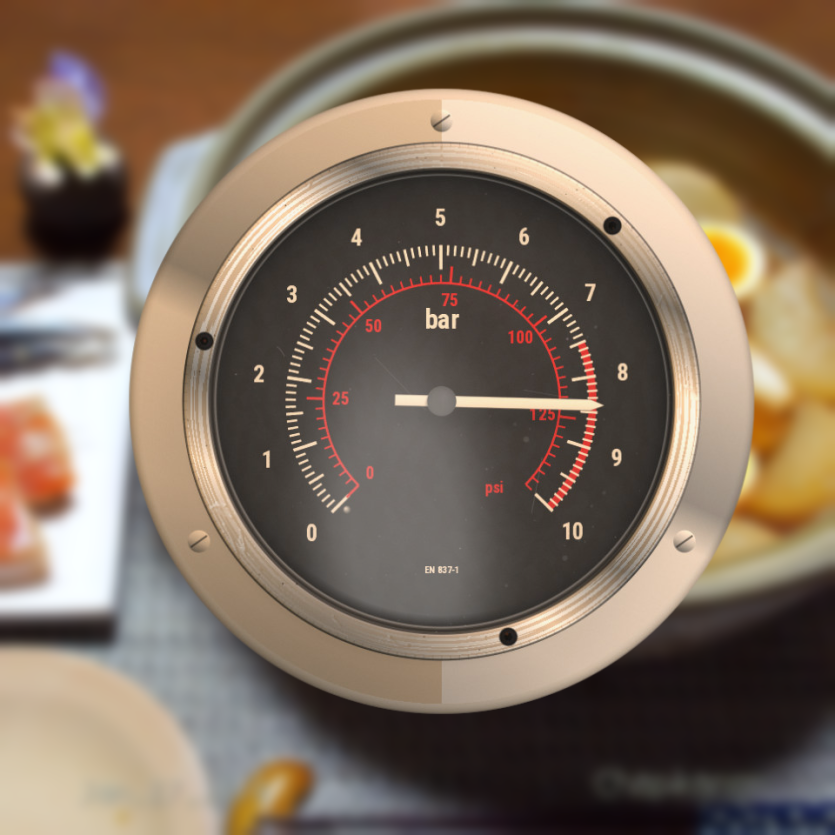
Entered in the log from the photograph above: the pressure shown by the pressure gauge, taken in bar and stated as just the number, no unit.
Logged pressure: 8.4
